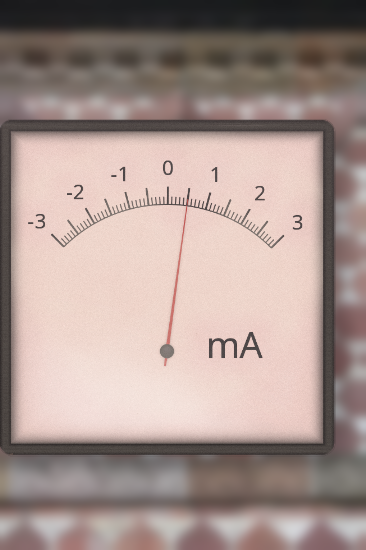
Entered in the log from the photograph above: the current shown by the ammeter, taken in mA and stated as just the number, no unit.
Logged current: 0.5
